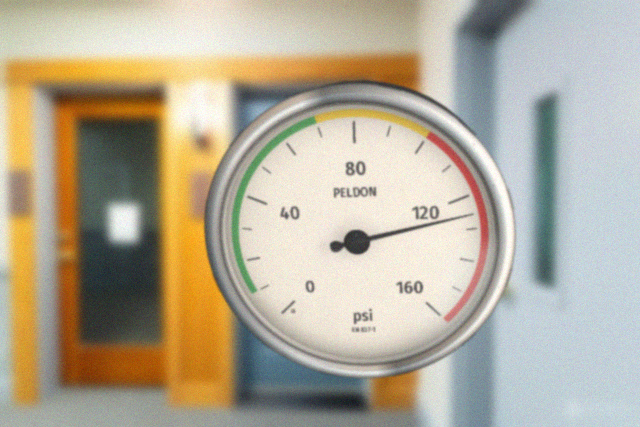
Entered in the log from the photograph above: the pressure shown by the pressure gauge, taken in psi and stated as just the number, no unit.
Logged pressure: 125
